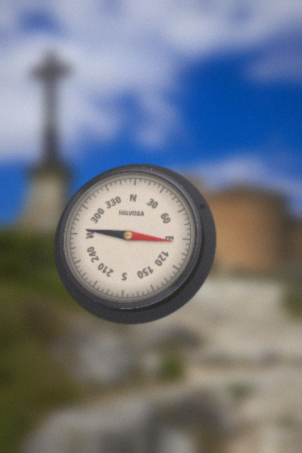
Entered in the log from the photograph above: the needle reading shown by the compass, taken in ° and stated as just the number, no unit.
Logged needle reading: 95
